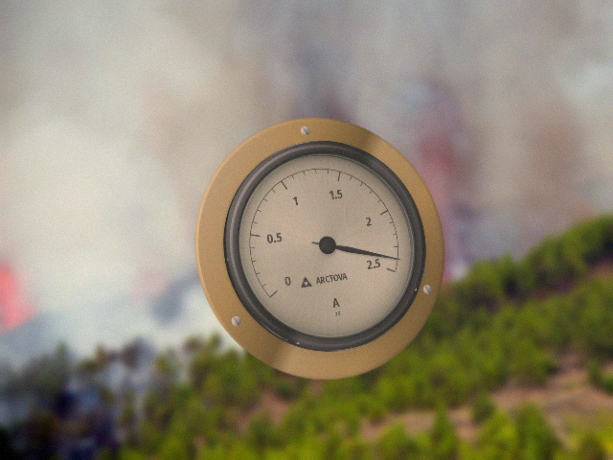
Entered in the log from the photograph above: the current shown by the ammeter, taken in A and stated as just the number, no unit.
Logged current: 2.4
